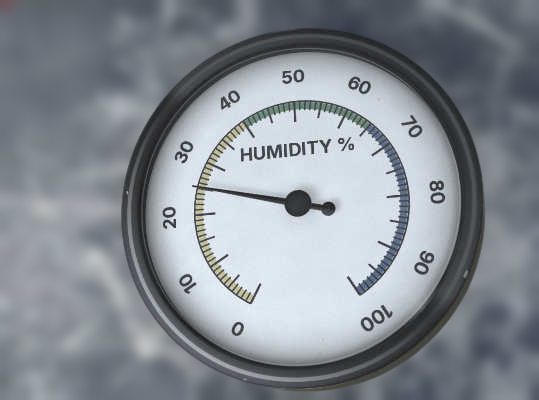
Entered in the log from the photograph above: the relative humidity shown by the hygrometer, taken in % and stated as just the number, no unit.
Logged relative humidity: 25
